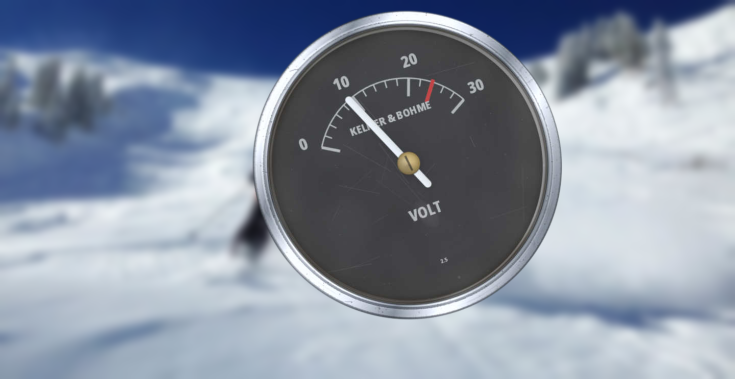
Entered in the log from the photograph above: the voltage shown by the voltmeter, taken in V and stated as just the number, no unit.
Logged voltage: 9
